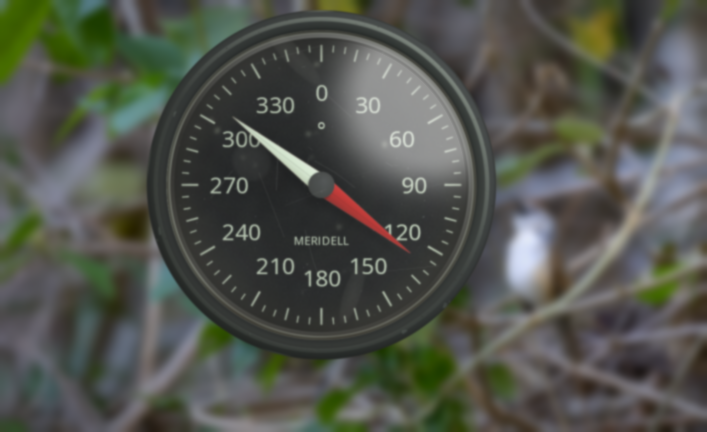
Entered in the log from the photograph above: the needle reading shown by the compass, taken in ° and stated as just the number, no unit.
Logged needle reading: 127.5
